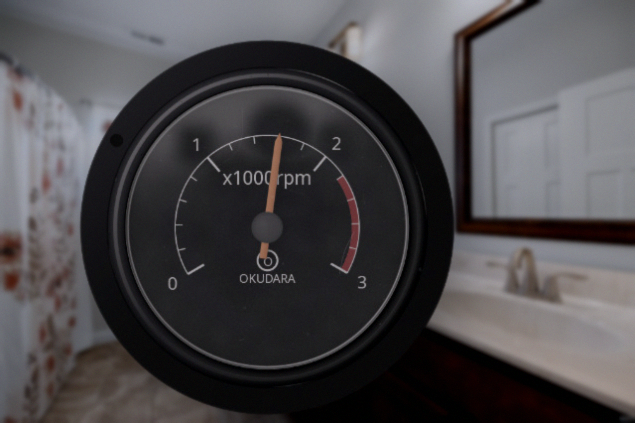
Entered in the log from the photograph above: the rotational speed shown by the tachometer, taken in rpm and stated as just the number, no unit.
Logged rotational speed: 1600
